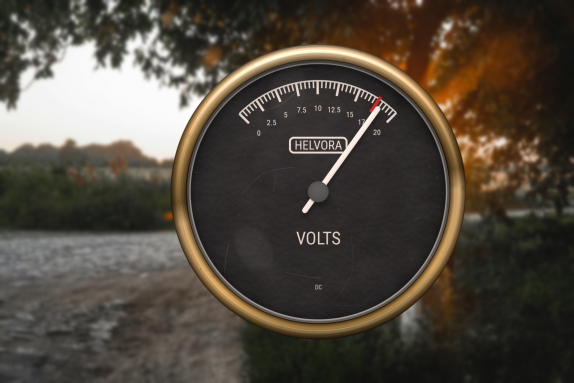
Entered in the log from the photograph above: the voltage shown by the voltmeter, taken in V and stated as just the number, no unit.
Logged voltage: 18
